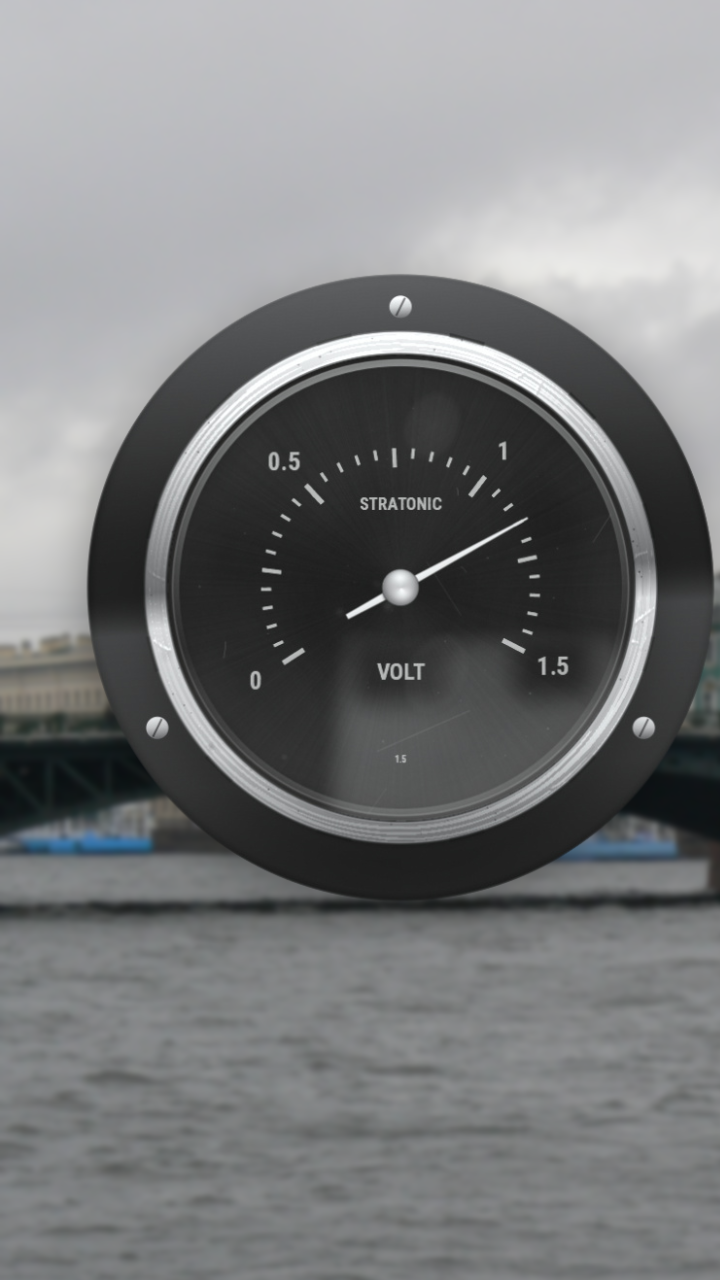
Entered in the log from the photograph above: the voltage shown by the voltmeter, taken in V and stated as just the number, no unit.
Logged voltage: 1.15
